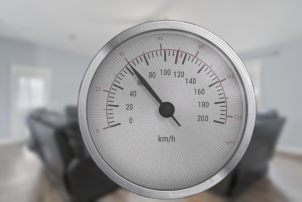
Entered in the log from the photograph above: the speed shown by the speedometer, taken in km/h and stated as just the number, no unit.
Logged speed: 64
